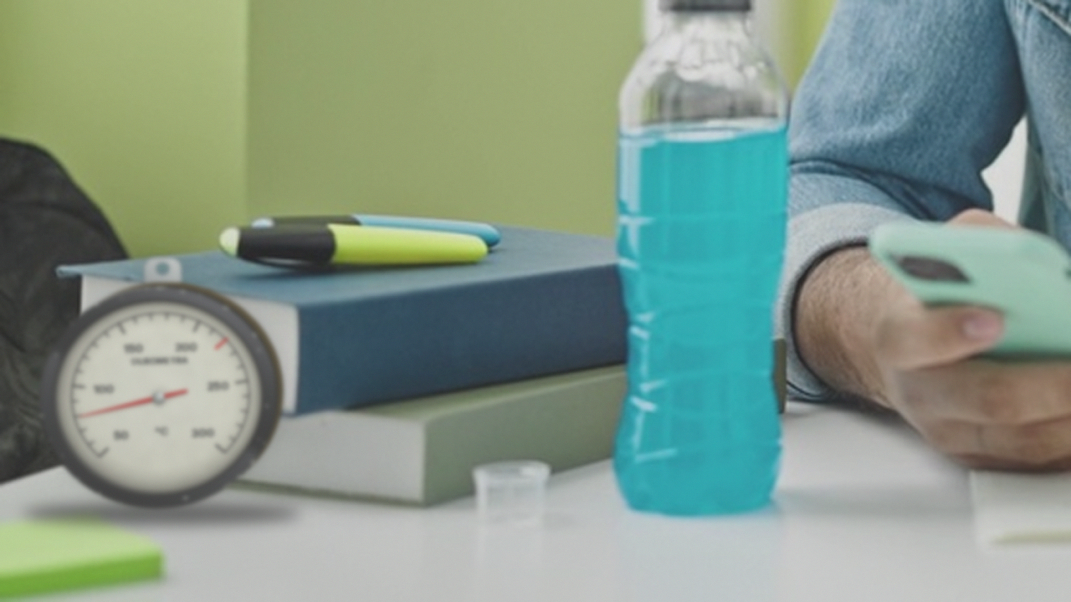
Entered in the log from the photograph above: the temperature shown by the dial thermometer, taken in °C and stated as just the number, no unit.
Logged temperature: 80
